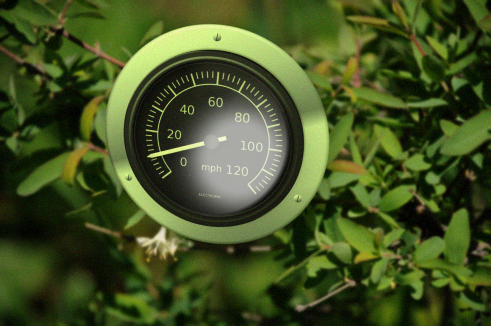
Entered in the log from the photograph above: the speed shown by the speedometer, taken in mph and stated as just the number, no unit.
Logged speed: 10
